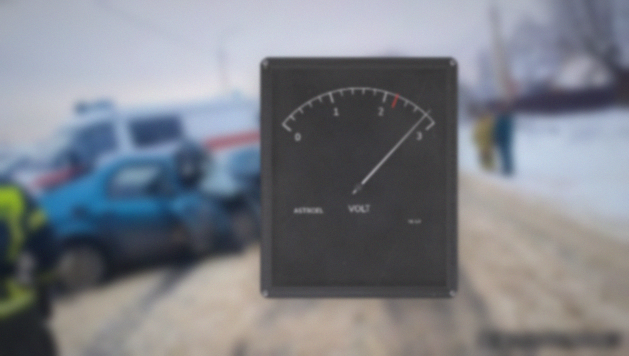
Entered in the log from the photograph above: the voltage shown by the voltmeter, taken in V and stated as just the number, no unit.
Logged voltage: 2.8
